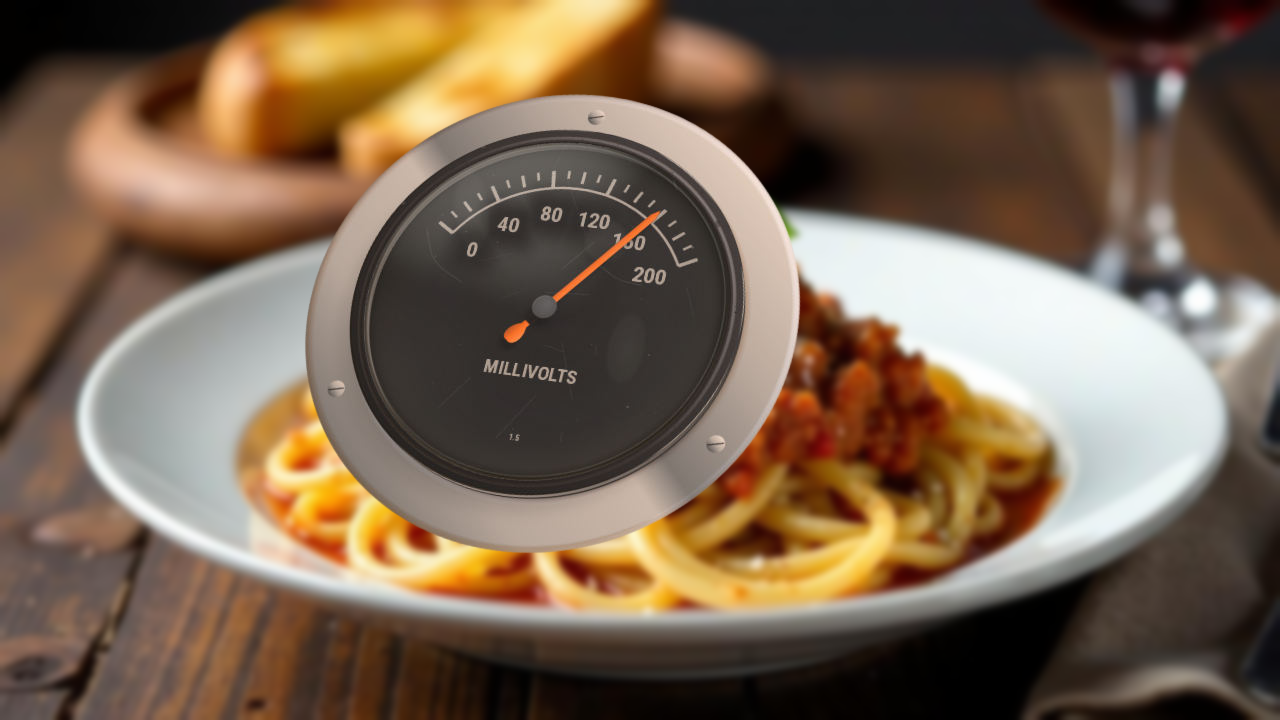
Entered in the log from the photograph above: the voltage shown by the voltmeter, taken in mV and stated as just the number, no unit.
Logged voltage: 160
